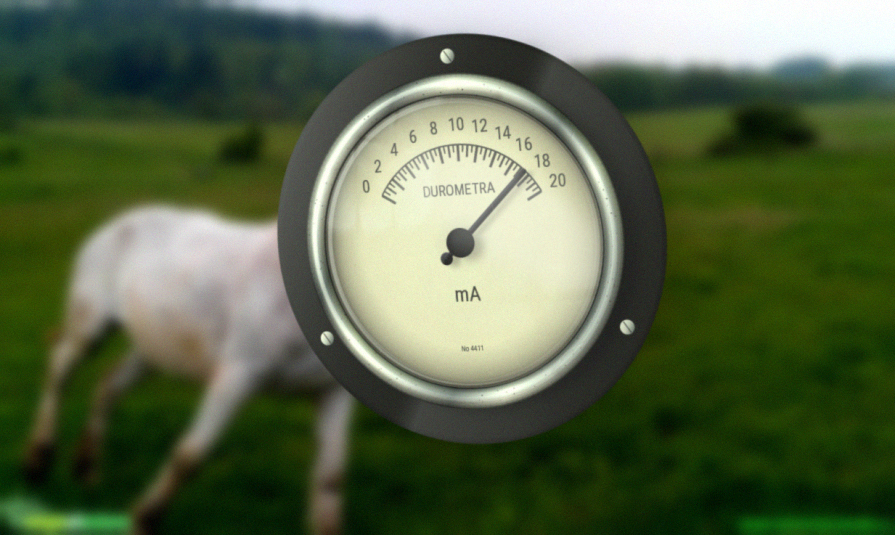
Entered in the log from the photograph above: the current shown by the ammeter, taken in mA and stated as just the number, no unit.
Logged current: 17.5
